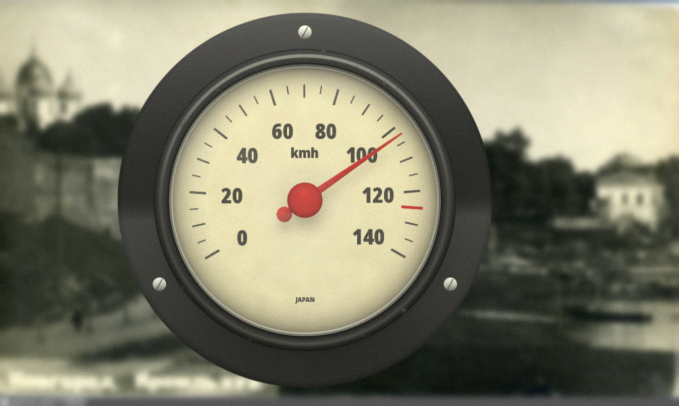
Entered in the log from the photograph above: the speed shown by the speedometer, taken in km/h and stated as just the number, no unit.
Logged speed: 102.5
